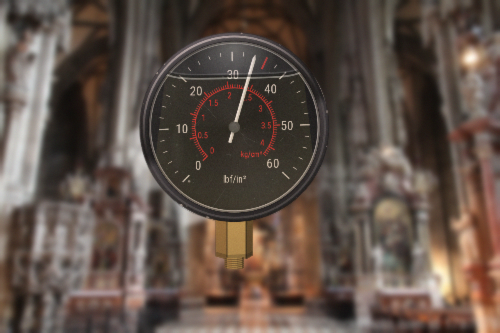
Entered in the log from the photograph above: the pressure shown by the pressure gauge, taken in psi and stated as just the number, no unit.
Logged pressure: 34
